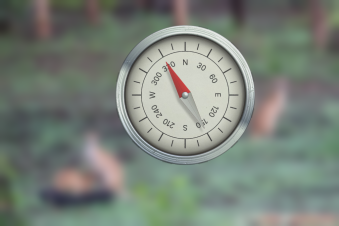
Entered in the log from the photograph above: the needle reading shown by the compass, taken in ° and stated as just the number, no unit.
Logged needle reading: 330
